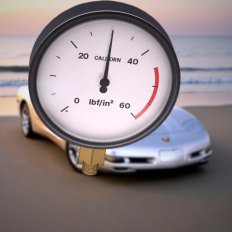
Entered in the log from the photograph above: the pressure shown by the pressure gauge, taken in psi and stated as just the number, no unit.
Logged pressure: 30
